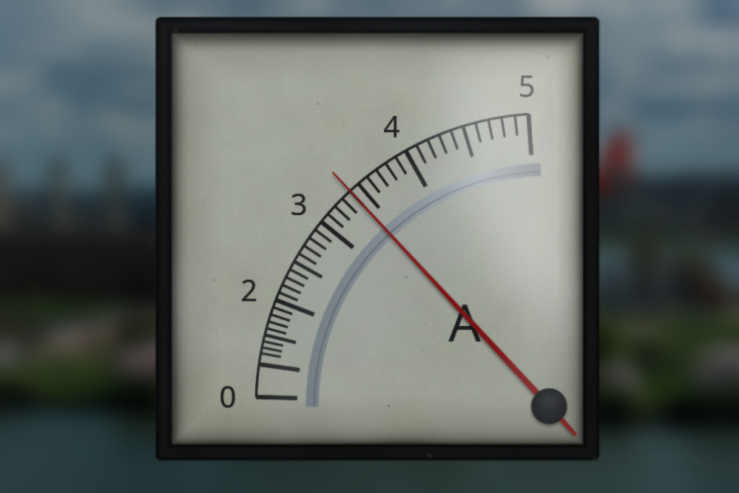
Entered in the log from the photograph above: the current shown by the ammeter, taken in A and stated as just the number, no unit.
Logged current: 3.4
